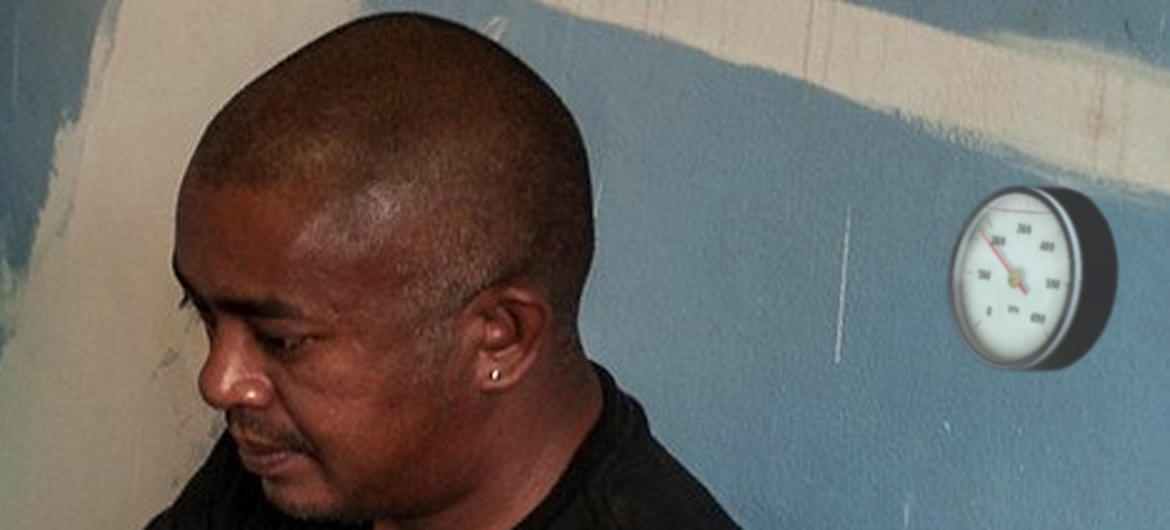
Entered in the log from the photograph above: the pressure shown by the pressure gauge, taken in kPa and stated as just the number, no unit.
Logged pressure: 180
